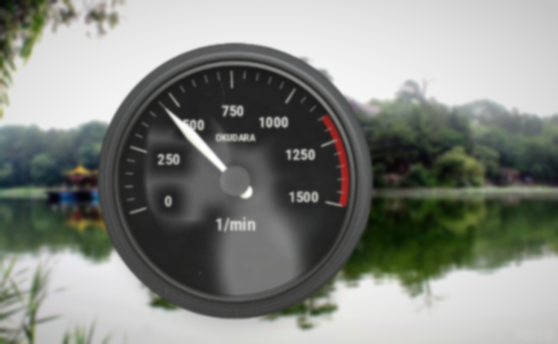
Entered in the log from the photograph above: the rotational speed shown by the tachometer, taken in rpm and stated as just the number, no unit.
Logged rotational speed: 450
